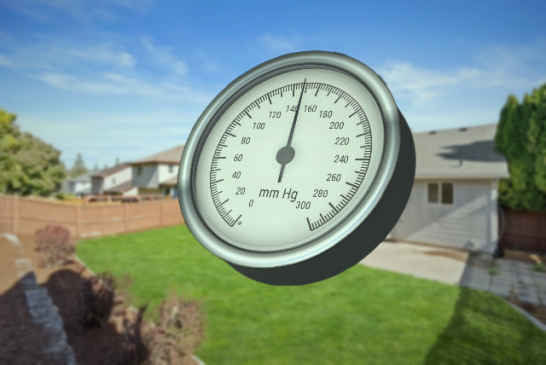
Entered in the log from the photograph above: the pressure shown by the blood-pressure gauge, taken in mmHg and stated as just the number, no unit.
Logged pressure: 150
